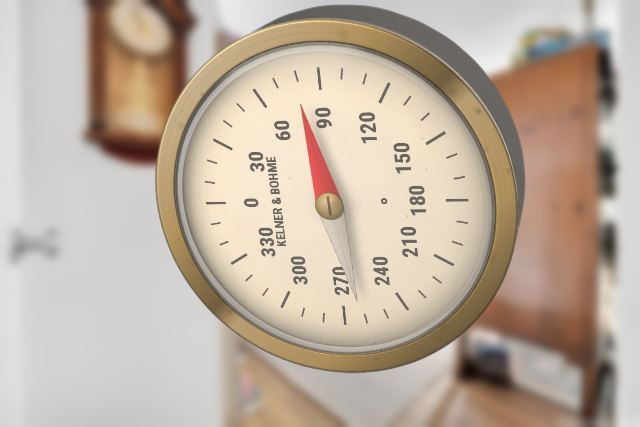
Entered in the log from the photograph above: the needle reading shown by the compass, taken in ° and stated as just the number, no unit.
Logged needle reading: 80
